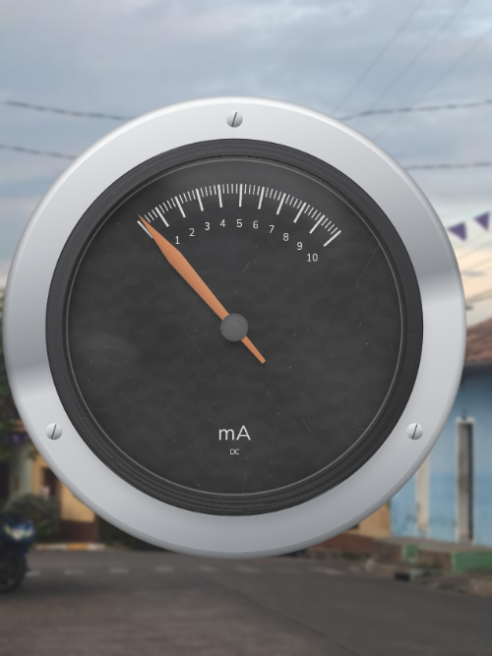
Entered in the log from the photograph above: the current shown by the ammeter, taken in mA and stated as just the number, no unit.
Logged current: 0.2
